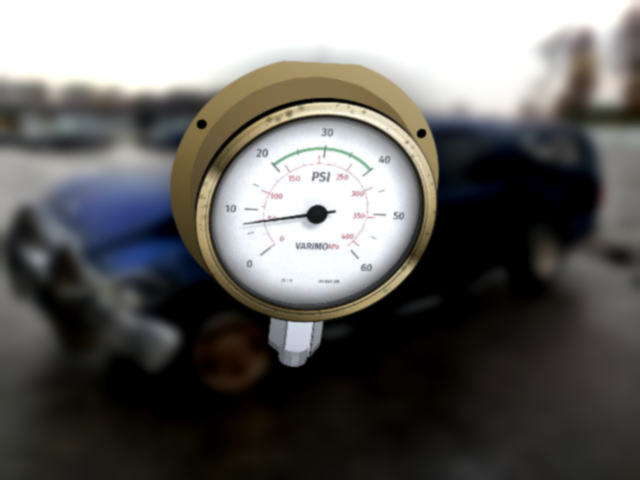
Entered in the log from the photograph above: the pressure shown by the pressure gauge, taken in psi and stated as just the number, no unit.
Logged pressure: 7.5
